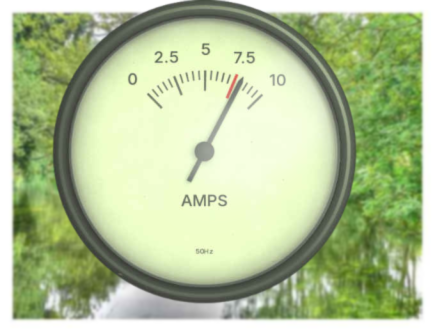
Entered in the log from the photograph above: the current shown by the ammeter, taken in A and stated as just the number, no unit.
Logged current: 8
